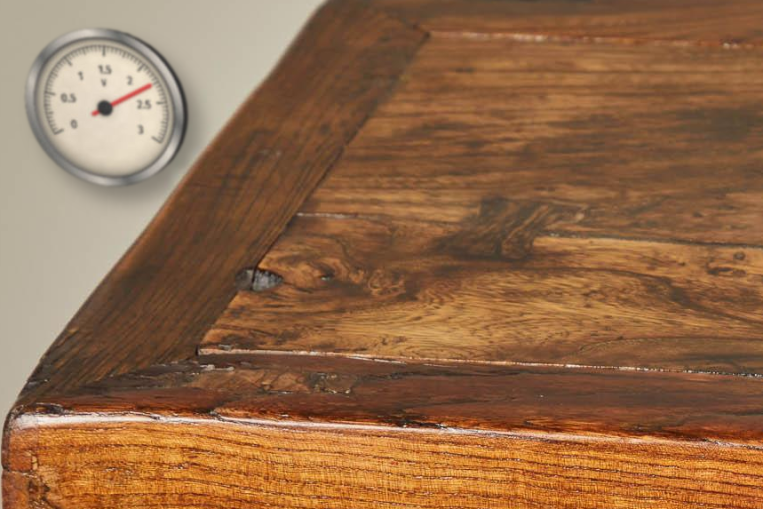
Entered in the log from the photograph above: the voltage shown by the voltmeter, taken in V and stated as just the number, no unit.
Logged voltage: 2.25
